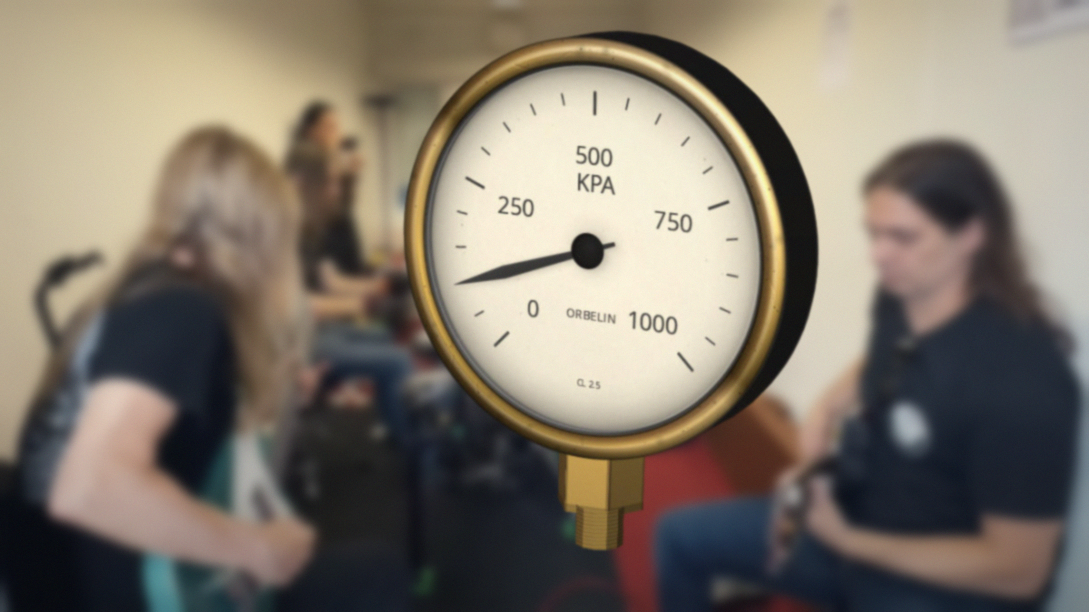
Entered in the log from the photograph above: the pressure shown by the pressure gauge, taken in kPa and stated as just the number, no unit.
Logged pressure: 100
